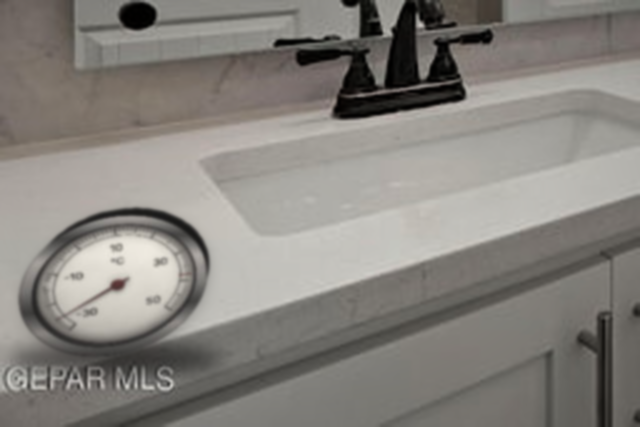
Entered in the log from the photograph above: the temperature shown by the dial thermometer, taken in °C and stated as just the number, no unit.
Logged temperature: -25
